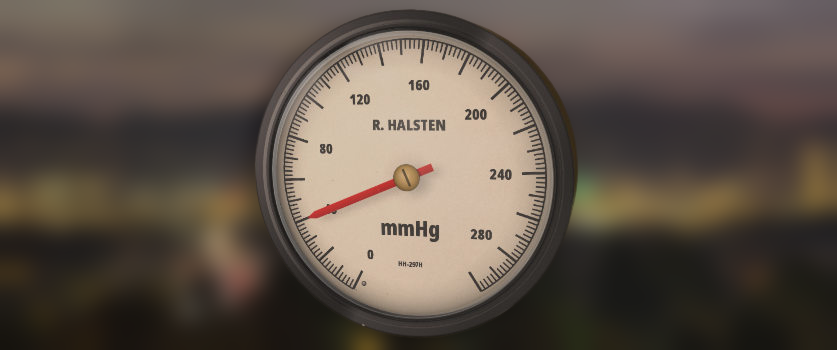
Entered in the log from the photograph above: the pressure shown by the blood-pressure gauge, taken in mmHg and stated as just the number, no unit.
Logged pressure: 40
